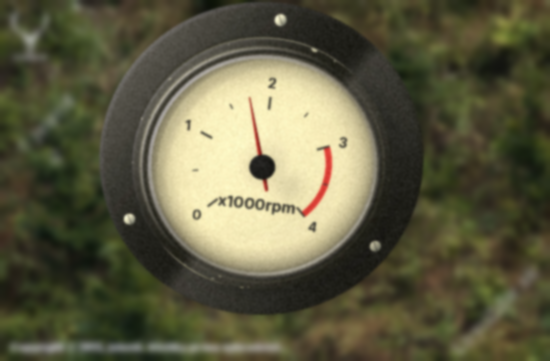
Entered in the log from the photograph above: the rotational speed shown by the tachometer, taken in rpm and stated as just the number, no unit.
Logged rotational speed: 1750
